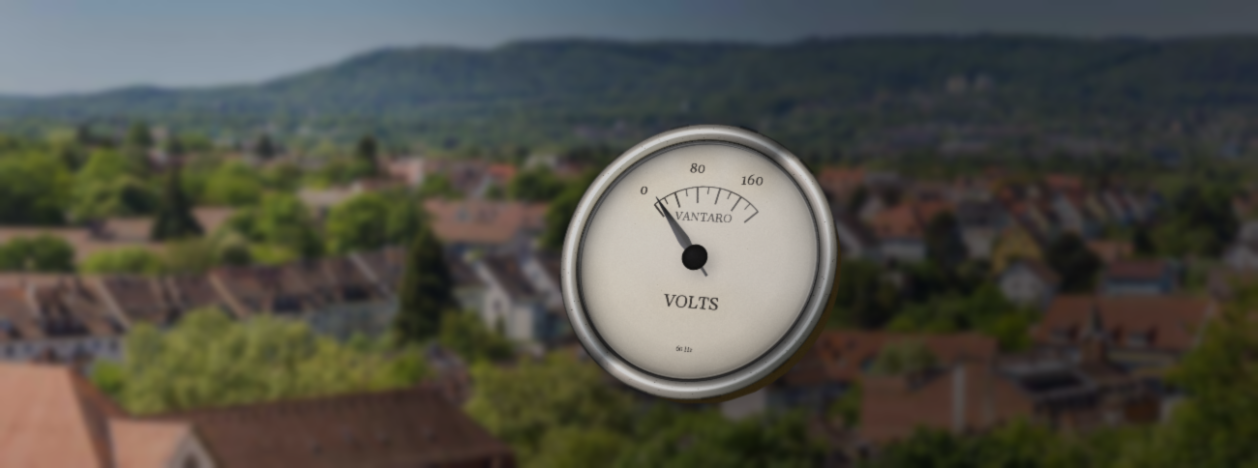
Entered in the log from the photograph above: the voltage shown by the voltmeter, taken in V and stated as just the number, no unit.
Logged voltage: 10
